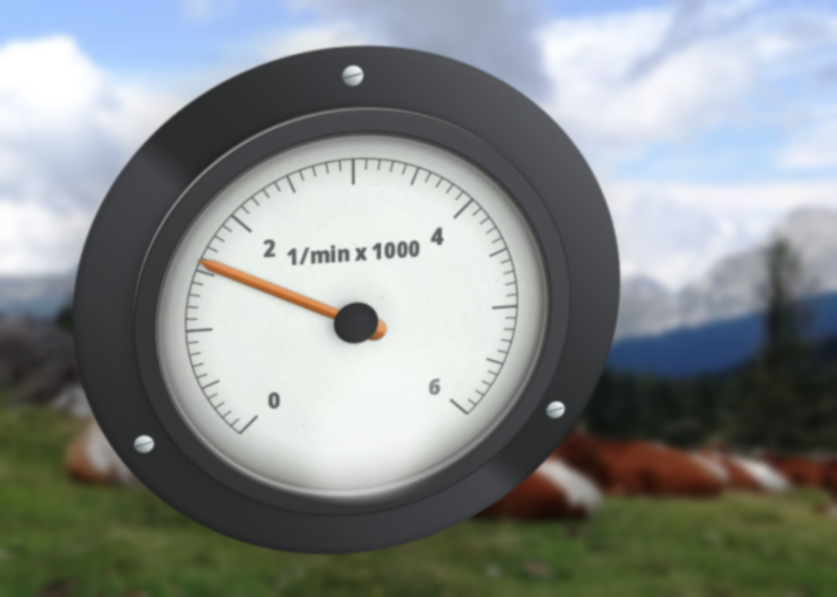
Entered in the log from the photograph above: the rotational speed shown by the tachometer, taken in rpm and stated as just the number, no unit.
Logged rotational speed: 1600
